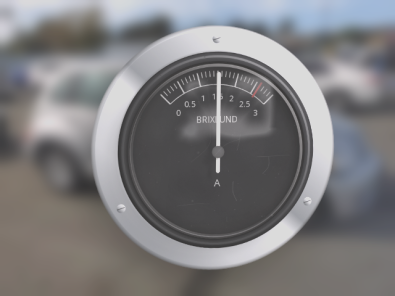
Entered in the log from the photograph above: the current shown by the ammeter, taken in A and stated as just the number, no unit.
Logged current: 1.5
